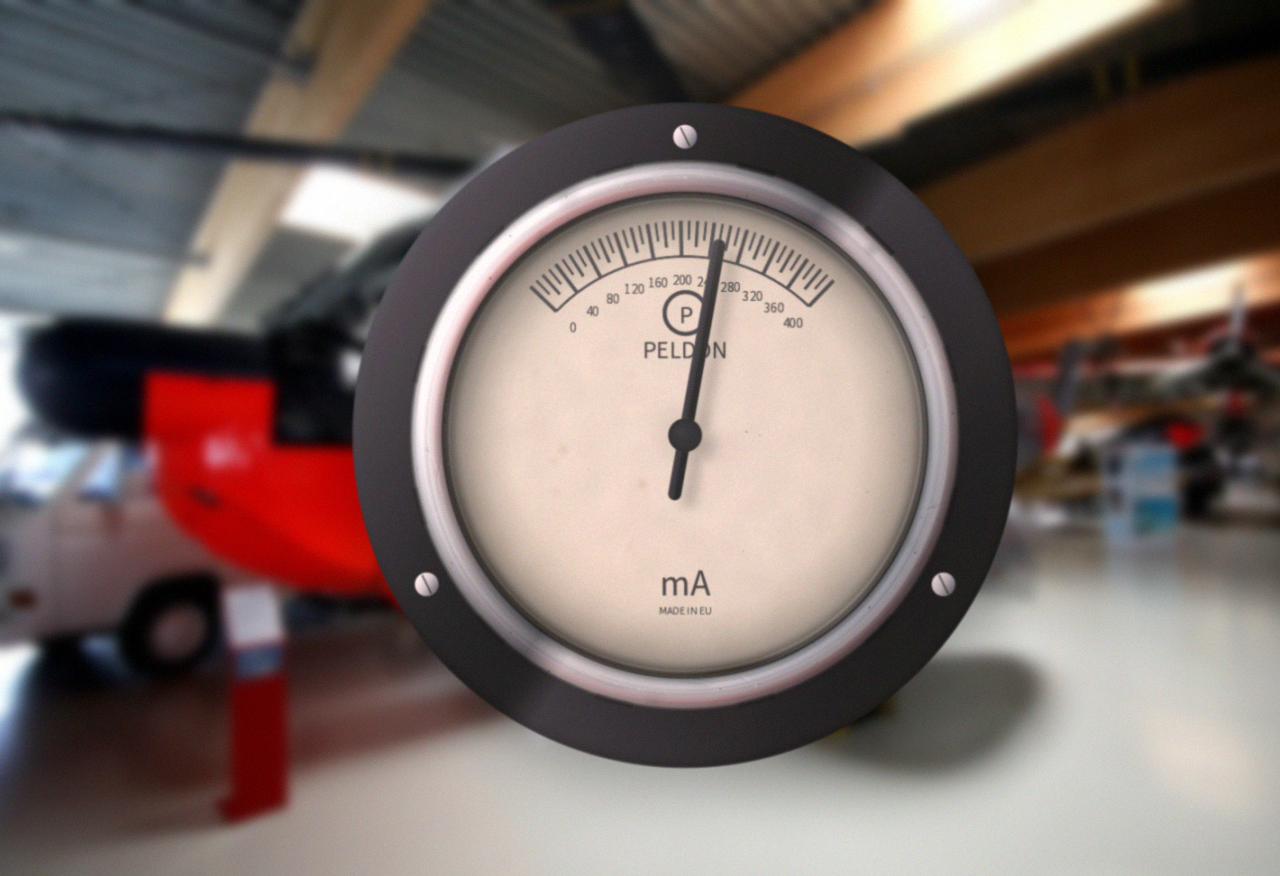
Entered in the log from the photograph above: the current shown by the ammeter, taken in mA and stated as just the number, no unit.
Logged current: 250
